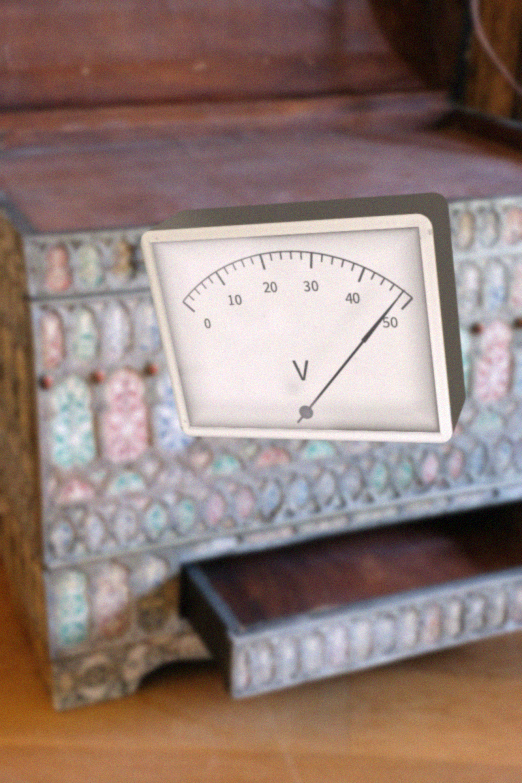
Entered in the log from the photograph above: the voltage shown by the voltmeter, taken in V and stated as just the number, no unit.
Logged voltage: 48
